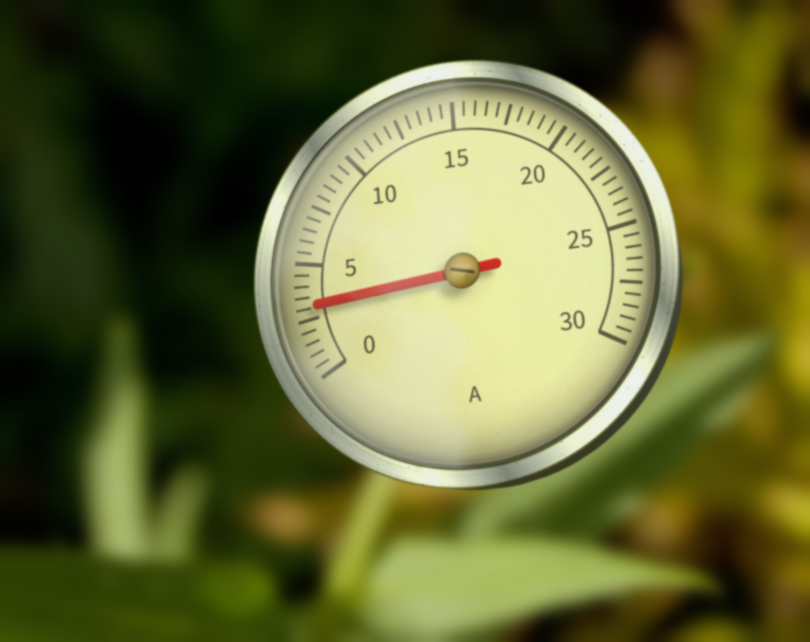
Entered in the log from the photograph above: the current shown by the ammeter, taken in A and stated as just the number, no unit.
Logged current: 3
